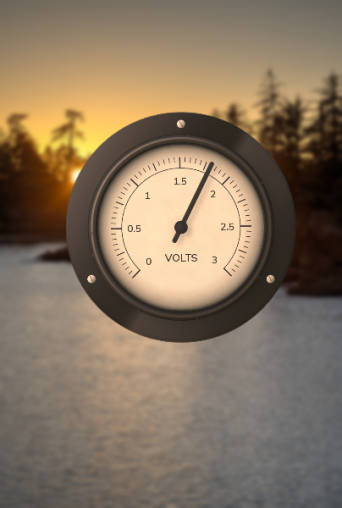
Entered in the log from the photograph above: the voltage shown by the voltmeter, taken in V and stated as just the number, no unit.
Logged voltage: 1.8
